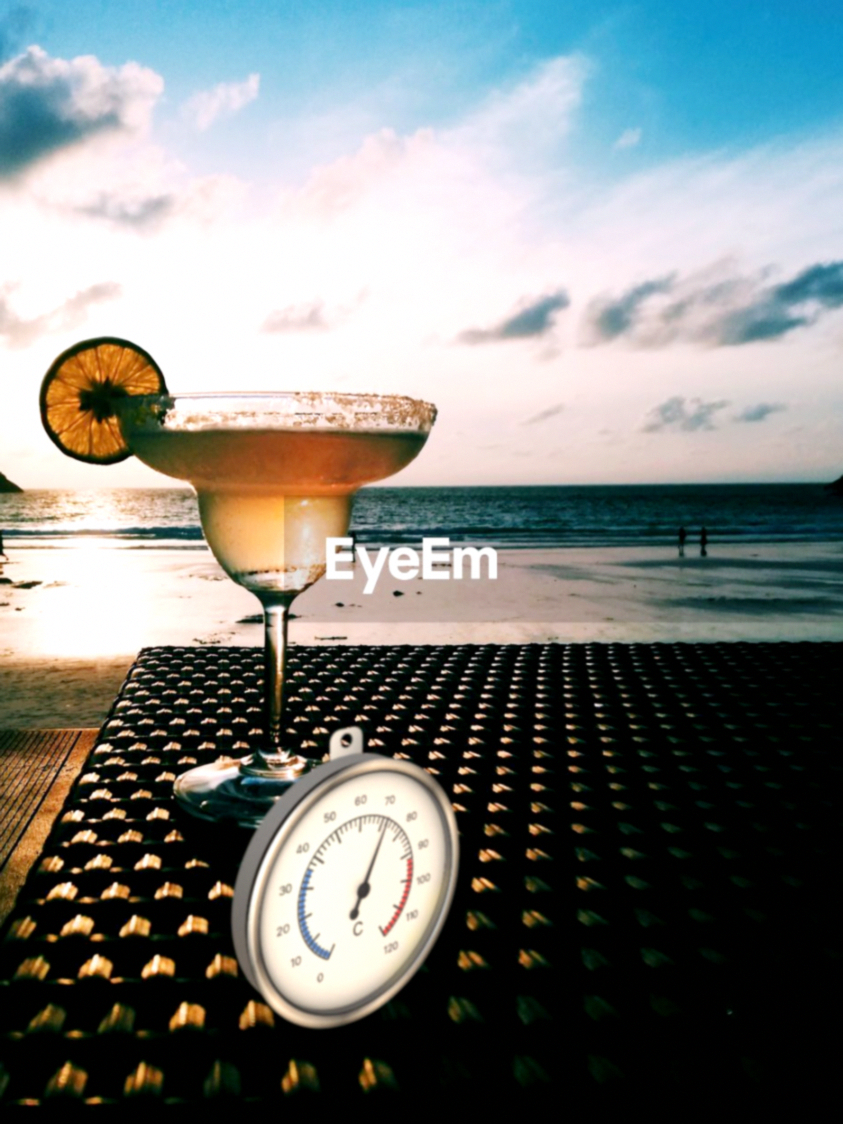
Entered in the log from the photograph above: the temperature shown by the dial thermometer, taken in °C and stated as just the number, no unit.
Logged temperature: 70
